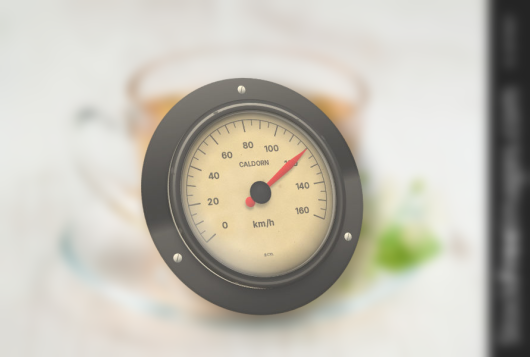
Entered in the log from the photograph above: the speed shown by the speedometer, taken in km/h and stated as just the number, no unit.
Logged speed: 120
